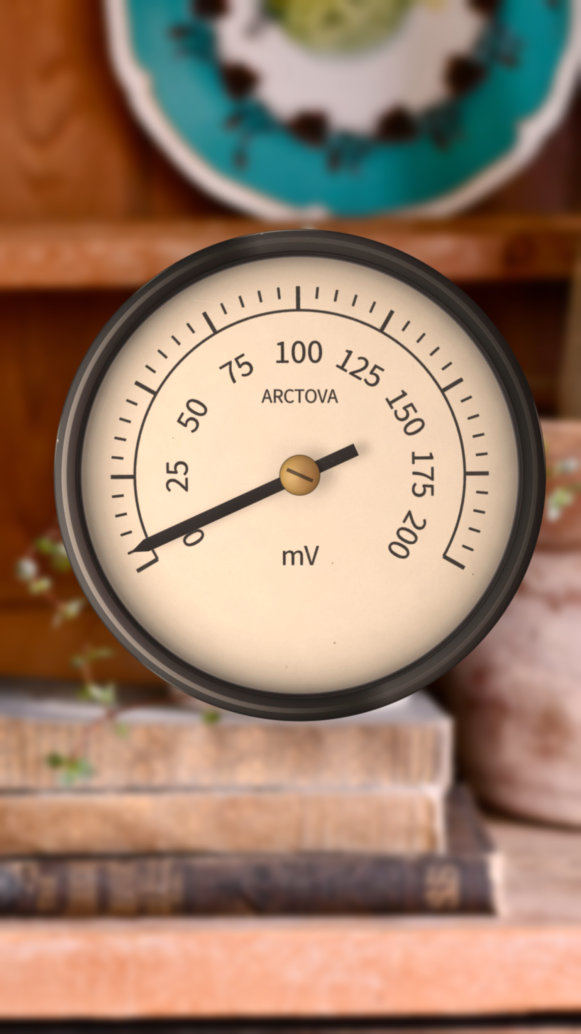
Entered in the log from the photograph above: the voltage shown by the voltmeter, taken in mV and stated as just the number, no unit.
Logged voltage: 5
